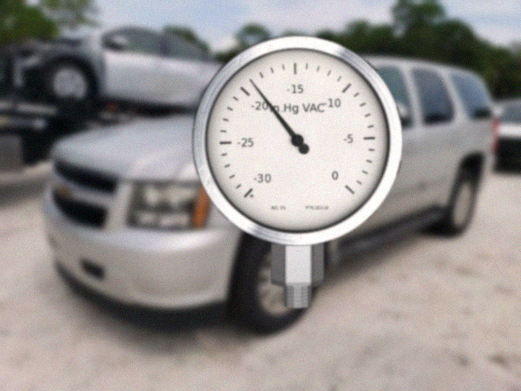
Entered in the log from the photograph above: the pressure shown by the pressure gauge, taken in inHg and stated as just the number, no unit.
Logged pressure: -19
